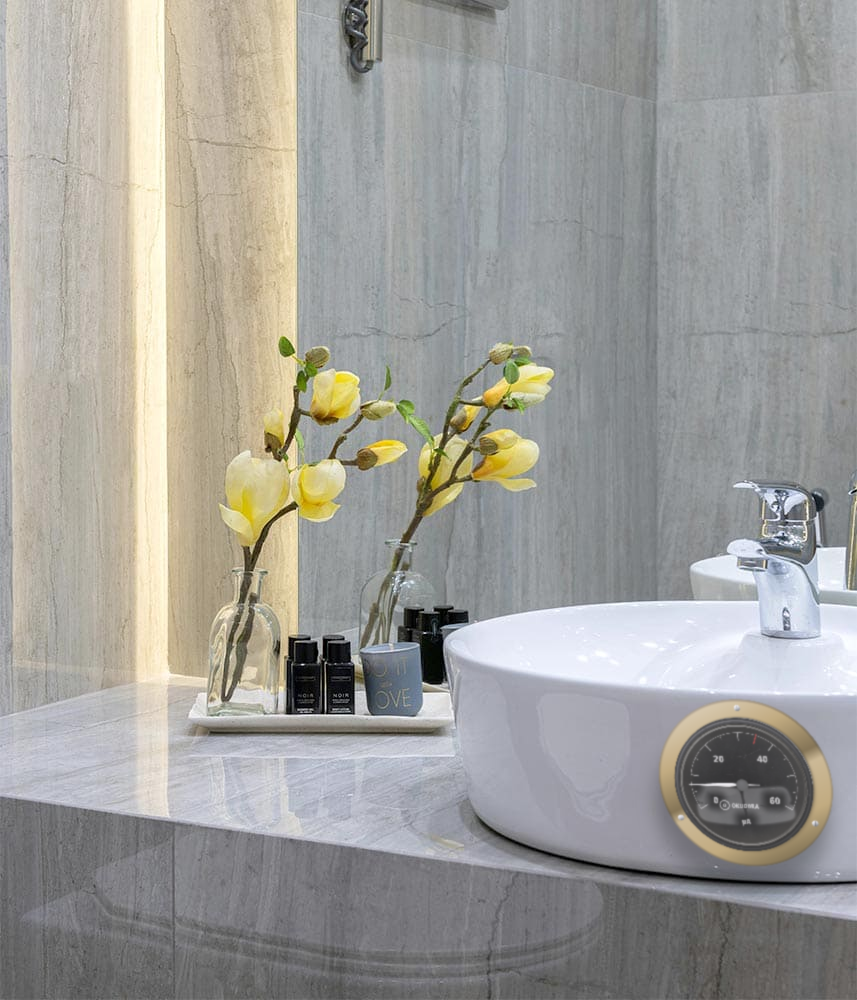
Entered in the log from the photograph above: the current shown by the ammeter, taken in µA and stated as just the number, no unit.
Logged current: 7.5
